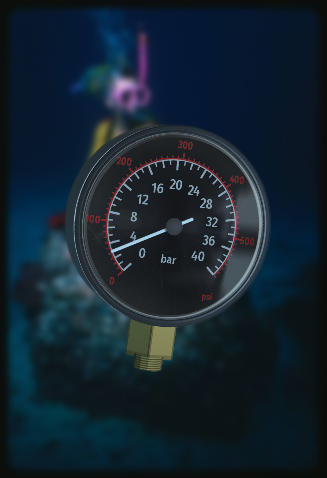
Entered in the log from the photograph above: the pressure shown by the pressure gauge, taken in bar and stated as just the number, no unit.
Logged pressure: 3
